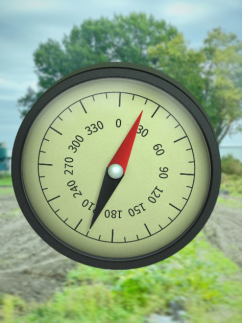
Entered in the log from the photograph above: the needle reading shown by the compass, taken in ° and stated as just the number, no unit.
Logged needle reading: 20
